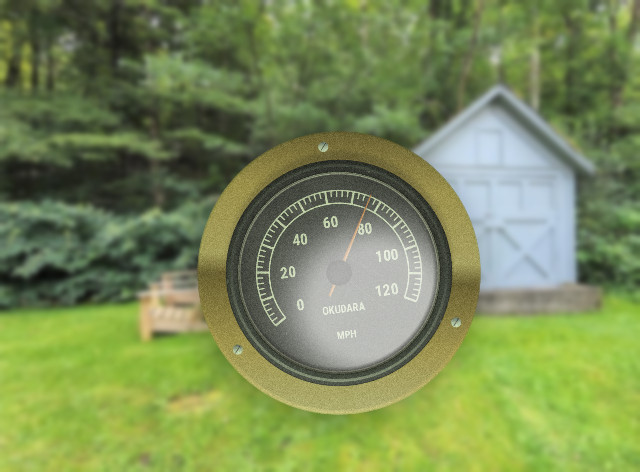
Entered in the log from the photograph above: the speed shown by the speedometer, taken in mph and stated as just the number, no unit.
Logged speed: 76
